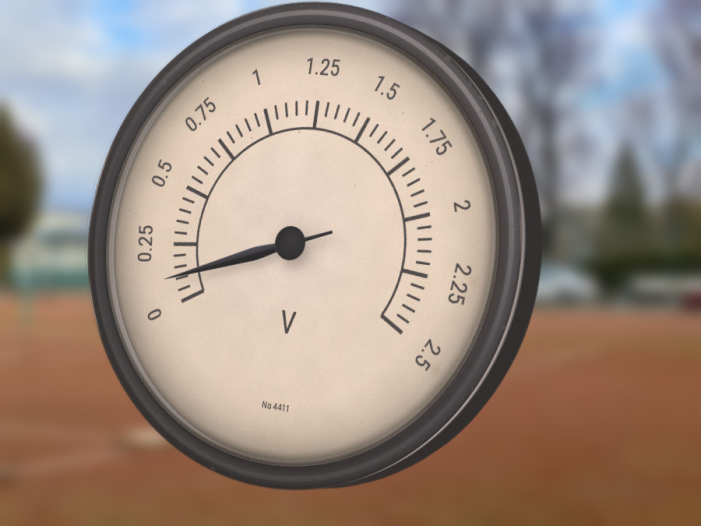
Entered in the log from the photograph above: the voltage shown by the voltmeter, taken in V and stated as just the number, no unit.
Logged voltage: 0.1
